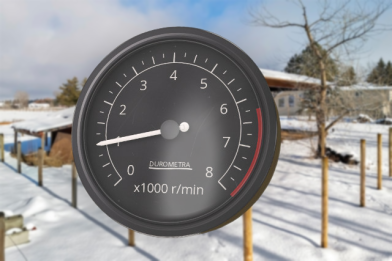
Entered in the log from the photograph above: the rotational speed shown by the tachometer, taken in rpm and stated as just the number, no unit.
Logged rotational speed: 1000
